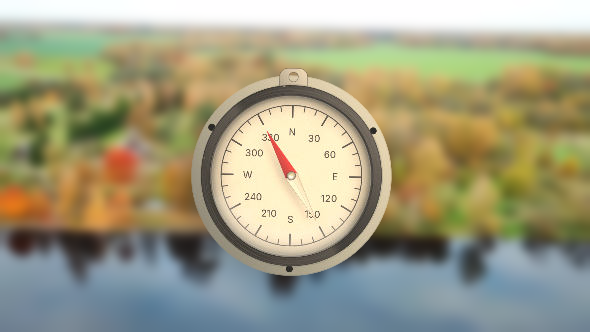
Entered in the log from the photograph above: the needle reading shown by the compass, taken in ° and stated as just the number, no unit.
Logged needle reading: 330
